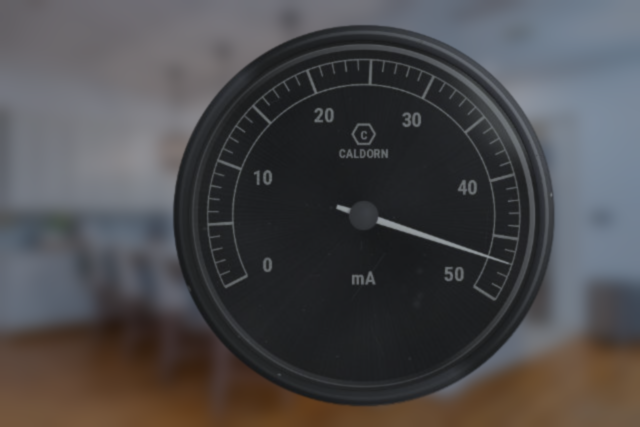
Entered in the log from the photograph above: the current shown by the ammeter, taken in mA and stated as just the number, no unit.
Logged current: 47
